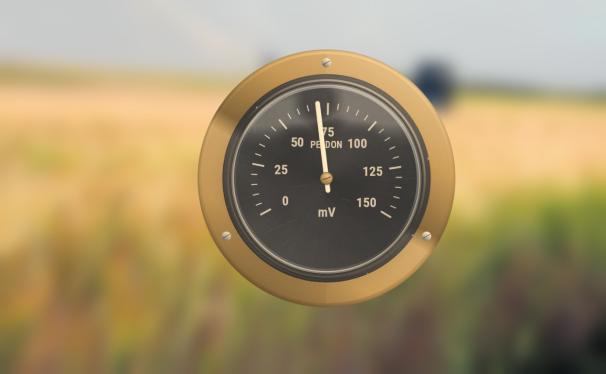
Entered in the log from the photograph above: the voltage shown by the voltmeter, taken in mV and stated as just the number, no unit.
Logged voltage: 70
